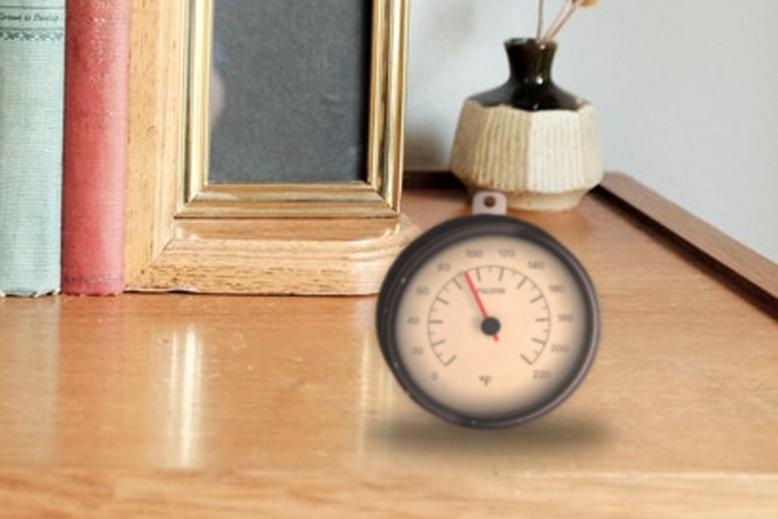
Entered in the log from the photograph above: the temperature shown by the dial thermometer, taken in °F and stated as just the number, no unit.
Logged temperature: 90
